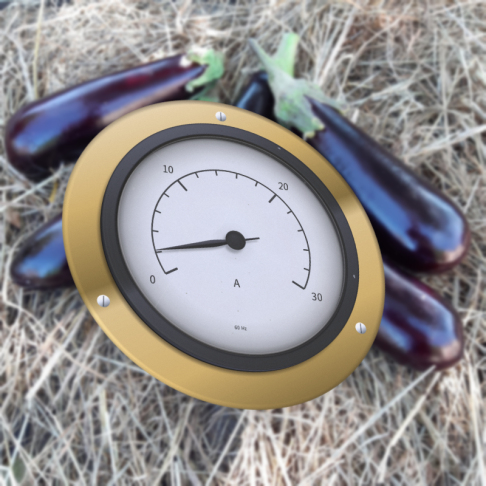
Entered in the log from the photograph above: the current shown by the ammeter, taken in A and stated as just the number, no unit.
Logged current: 2
